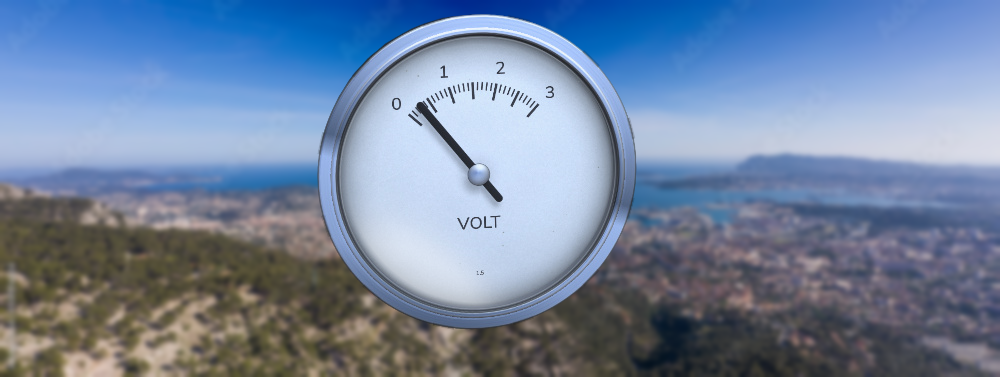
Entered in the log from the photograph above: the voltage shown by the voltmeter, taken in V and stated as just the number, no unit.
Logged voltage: 0.3
